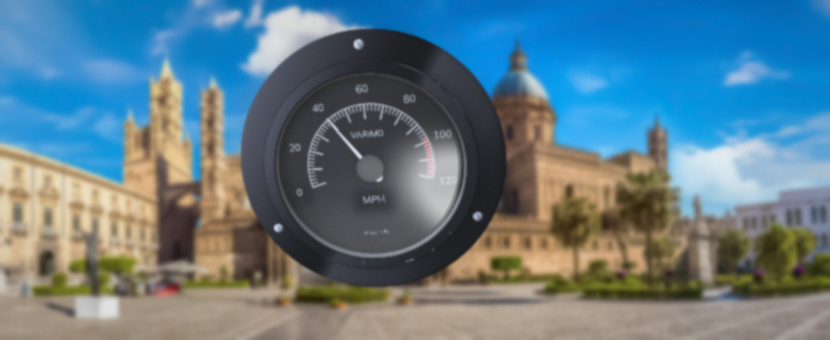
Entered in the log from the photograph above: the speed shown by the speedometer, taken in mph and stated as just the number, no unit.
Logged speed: 40
